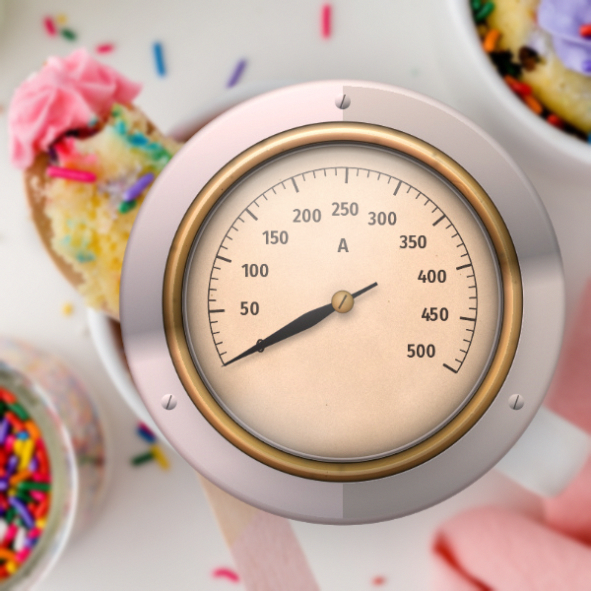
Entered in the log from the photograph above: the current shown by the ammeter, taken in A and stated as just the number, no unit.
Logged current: 0
